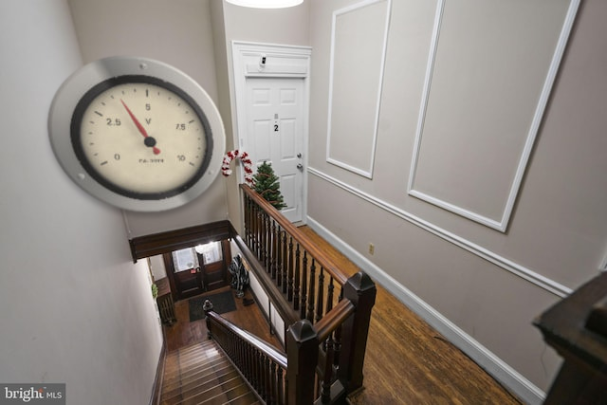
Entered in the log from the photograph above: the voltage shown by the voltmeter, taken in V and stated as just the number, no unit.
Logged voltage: 3.75
